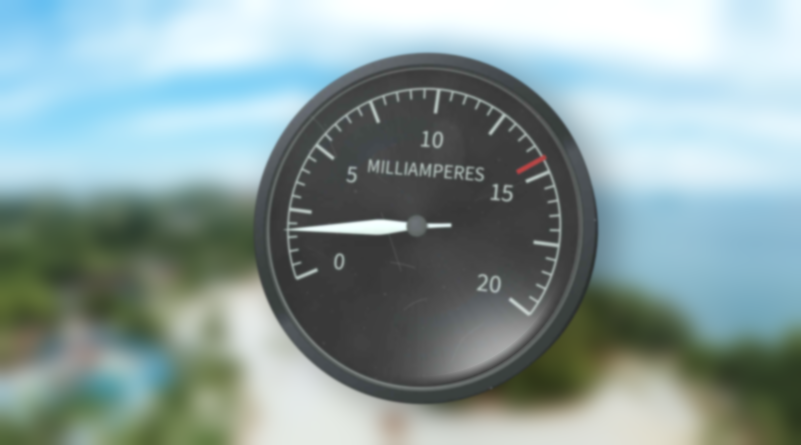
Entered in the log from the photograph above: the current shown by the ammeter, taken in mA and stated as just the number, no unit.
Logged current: 1.75
